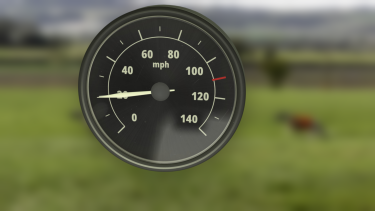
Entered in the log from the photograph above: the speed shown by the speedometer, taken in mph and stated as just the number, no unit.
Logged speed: 20
